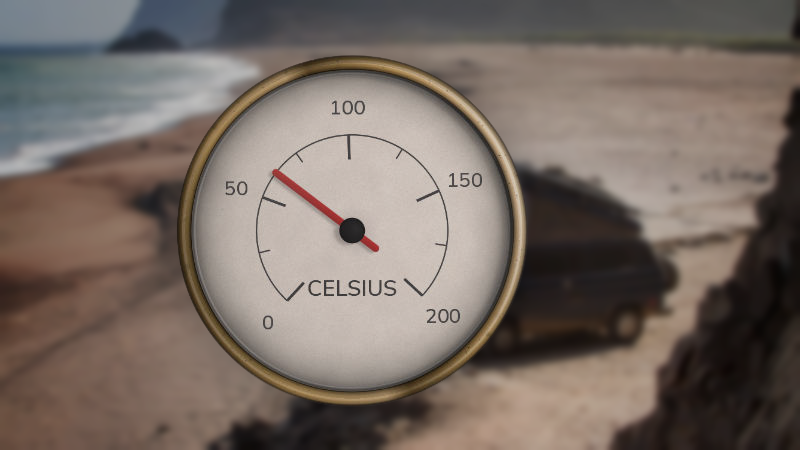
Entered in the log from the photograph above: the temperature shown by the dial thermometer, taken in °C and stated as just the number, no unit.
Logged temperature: 62.5
